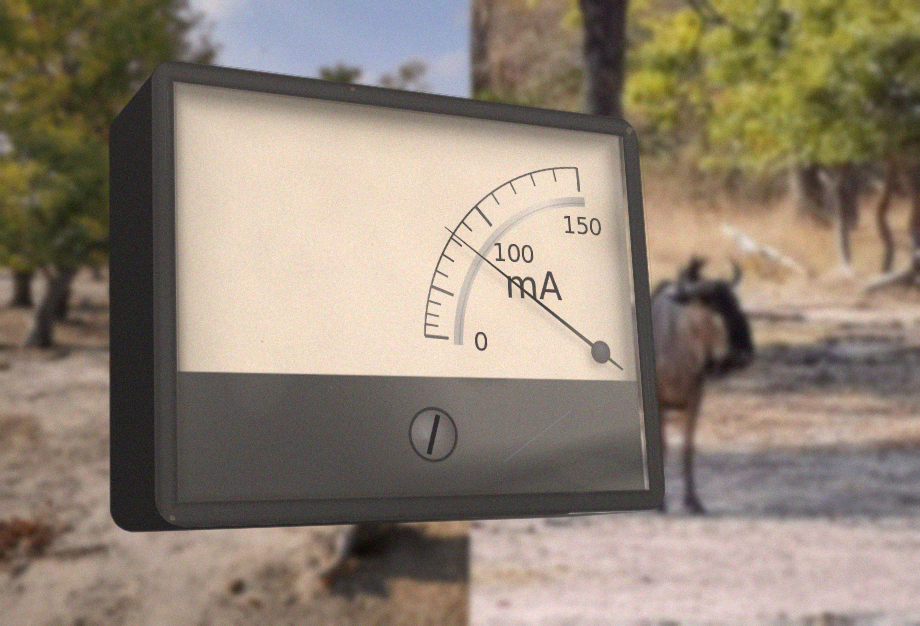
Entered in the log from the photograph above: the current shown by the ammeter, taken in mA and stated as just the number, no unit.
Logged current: 80
